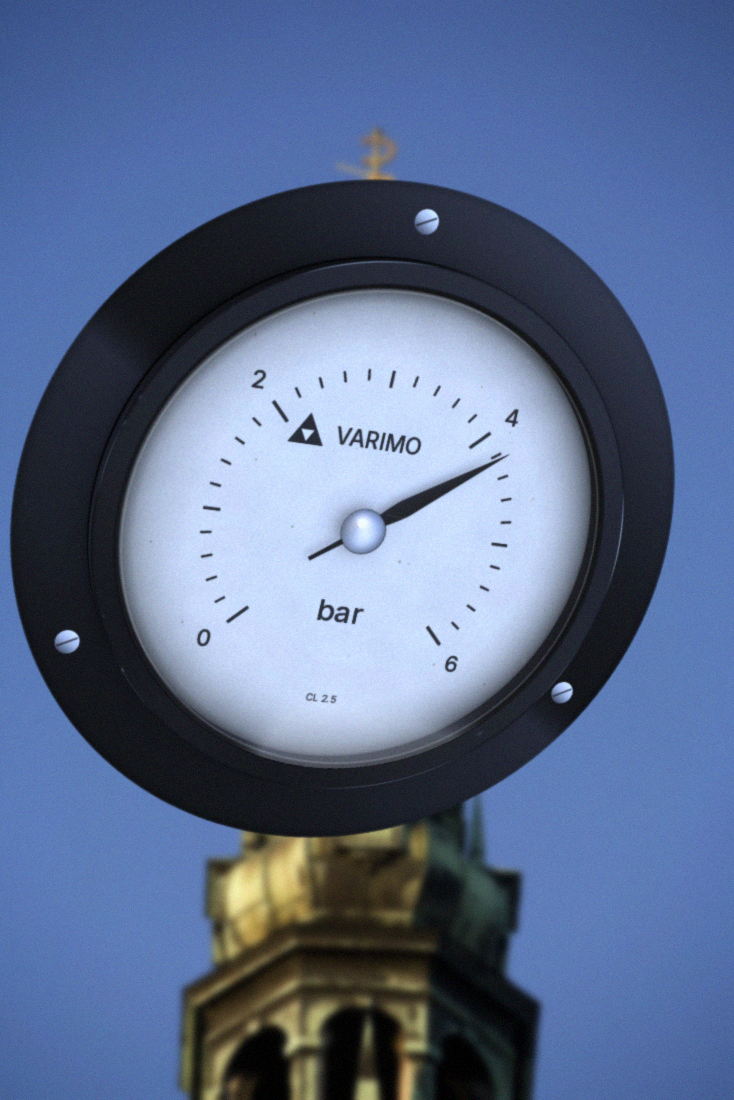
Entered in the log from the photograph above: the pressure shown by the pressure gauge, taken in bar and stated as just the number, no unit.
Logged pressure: 4.2
